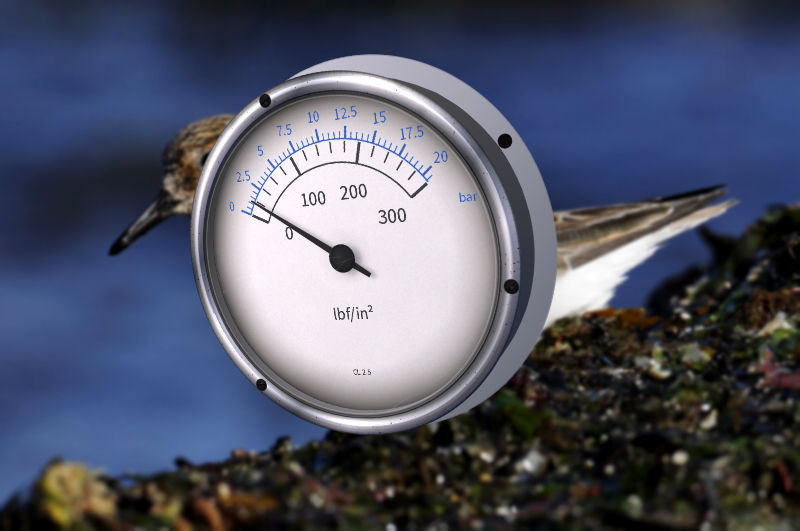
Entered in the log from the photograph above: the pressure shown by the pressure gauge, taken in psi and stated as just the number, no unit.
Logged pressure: 20
